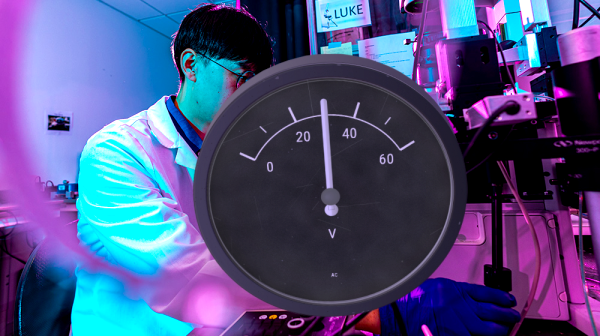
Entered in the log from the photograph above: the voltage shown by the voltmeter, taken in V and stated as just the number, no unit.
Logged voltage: 30
